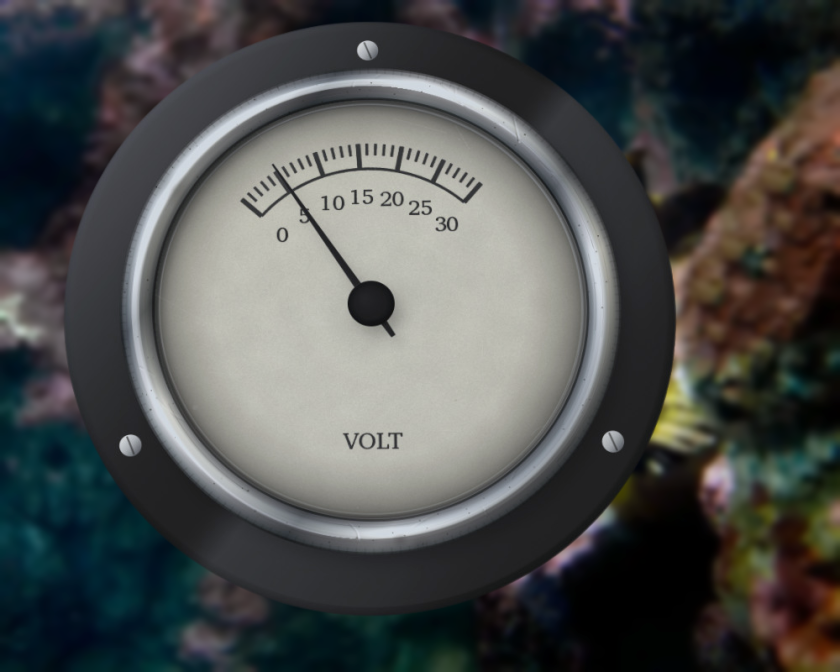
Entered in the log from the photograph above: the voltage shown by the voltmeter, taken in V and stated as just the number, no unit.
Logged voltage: 5
